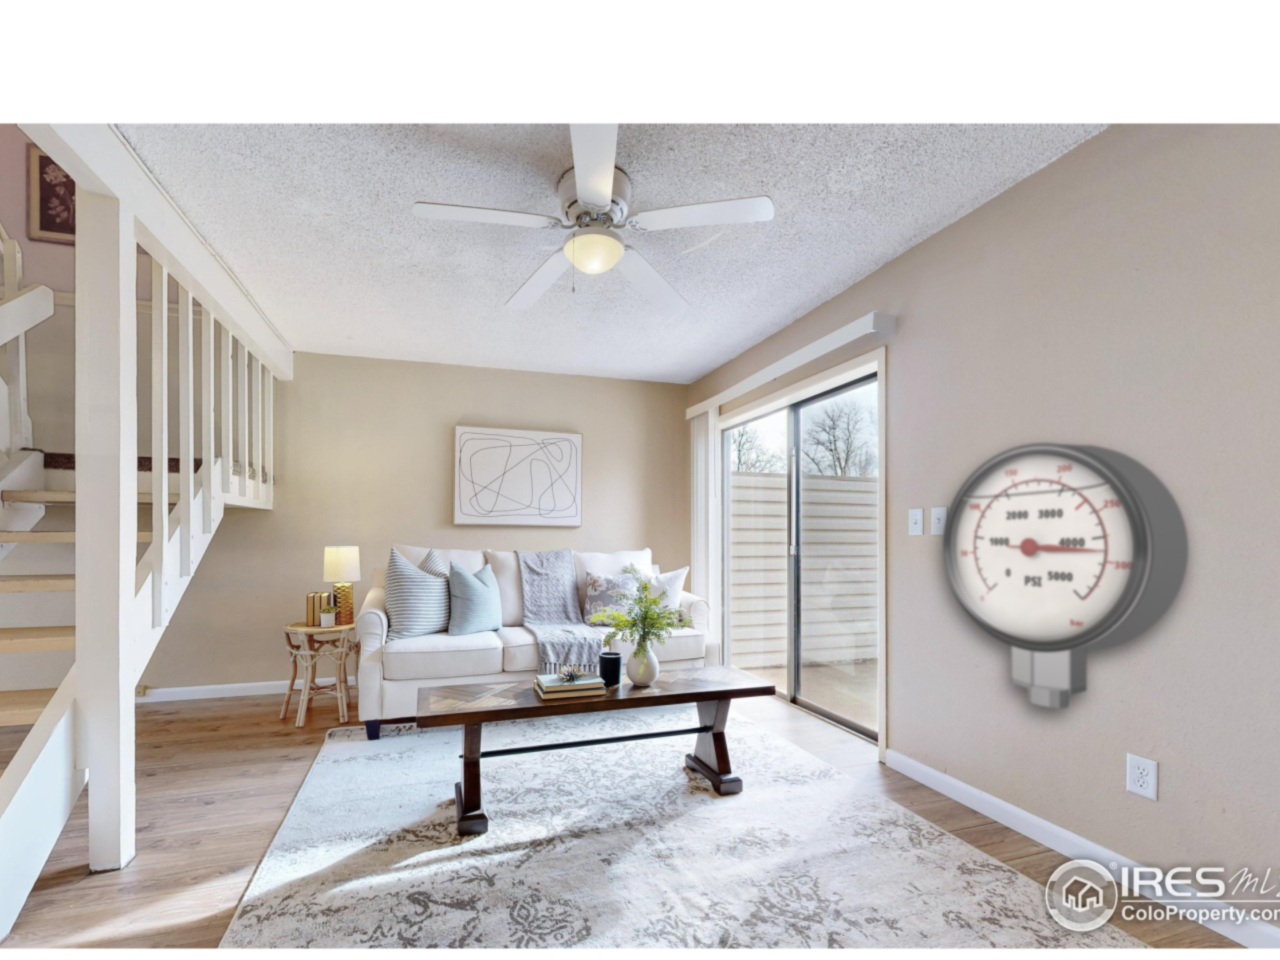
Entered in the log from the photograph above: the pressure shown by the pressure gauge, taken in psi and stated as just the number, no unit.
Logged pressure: 4200
